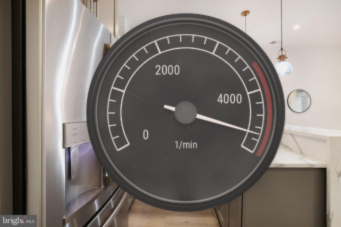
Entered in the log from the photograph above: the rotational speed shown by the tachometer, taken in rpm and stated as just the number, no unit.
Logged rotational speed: 4700
